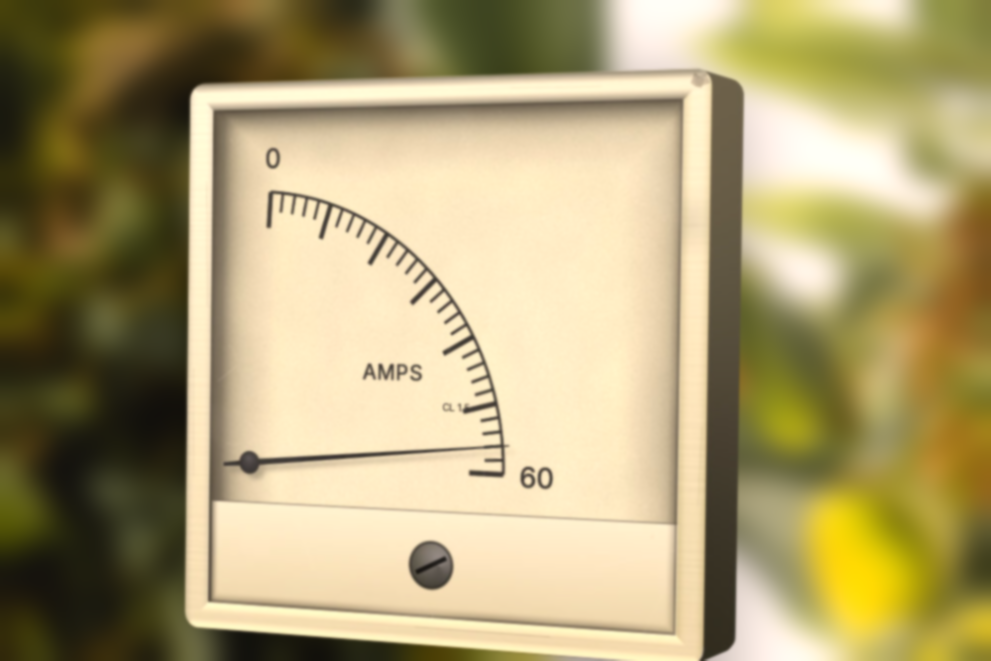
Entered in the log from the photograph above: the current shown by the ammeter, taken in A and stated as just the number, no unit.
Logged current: 56
